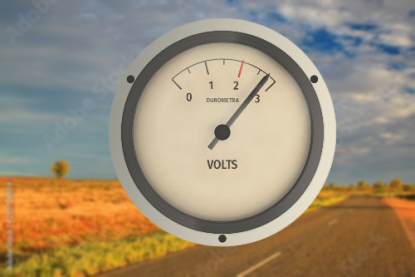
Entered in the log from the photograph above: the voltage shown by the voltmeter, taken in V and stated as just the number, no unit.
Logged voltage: 2.75
